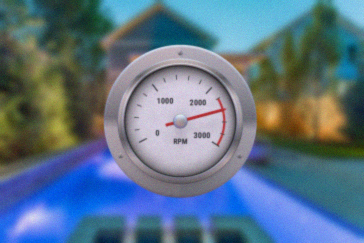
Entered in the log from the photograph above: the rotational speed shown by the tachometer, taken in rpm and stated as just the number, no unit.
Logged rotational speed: 2400
